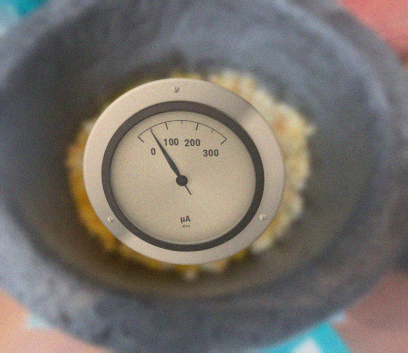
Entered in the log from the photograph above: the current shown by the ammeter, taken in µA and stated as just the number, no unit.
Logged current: 50
